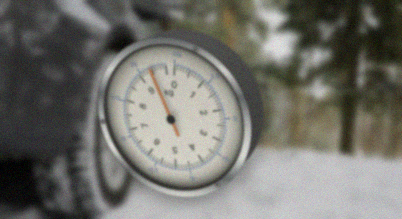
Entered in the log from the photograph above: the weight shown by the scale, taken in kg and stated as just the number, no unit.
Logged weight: 9.5
